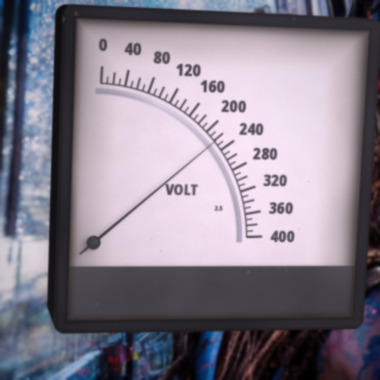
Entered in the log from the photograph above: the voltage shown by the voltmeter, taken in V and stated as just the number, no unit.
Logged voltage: 220
